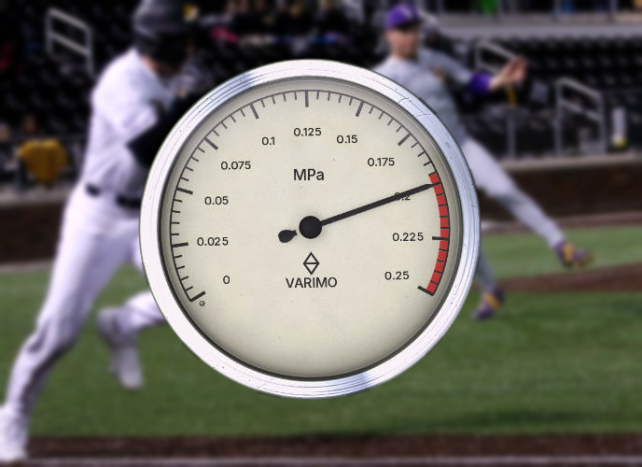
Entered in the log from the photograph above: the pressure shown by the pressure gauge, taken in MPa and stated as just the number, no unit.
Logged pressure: 0.2
